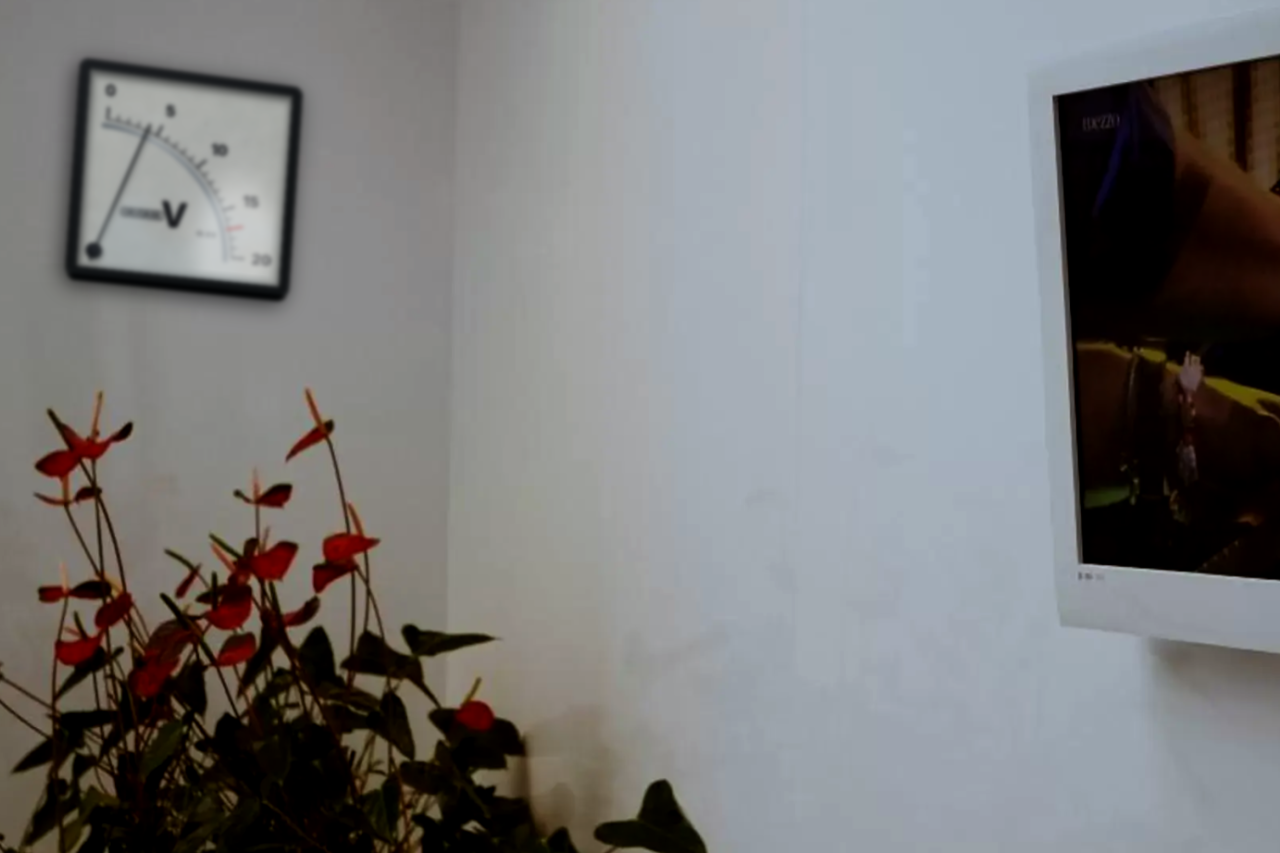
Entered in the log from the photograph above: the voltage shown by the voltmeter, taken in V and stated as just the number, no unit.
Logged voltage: 4
